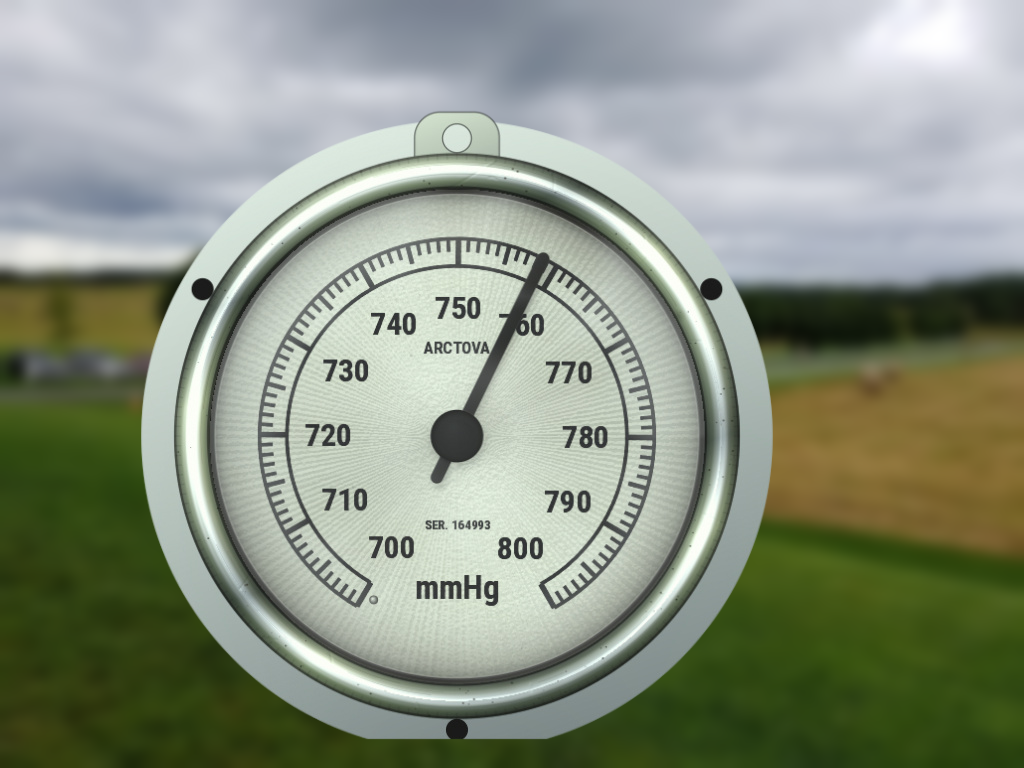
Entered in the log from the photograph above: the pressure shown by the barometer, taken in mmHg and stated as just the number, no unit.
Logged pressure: 758.5
